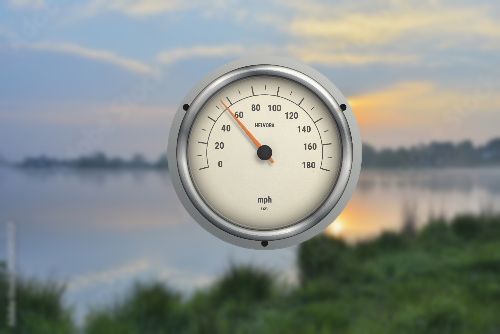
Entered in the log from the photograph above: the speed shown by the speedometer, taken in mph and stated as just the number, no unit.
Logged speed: 55
